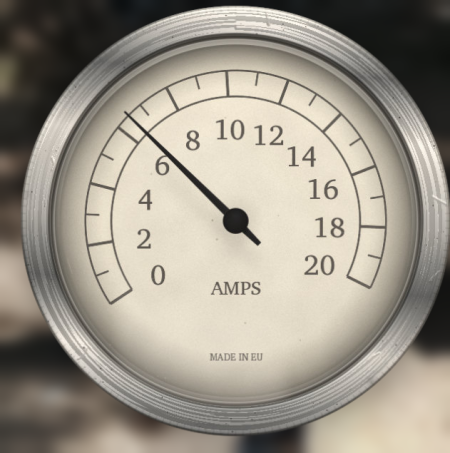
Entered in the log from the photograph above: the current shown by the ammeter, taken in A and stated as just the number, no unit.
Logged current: 6.5
